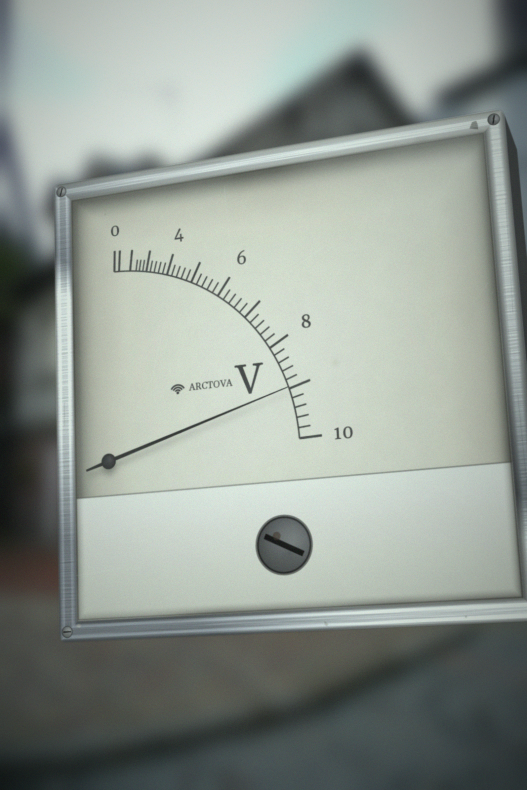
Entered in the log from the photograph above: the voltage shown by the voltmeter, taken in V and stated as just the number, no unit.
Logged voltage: 9
